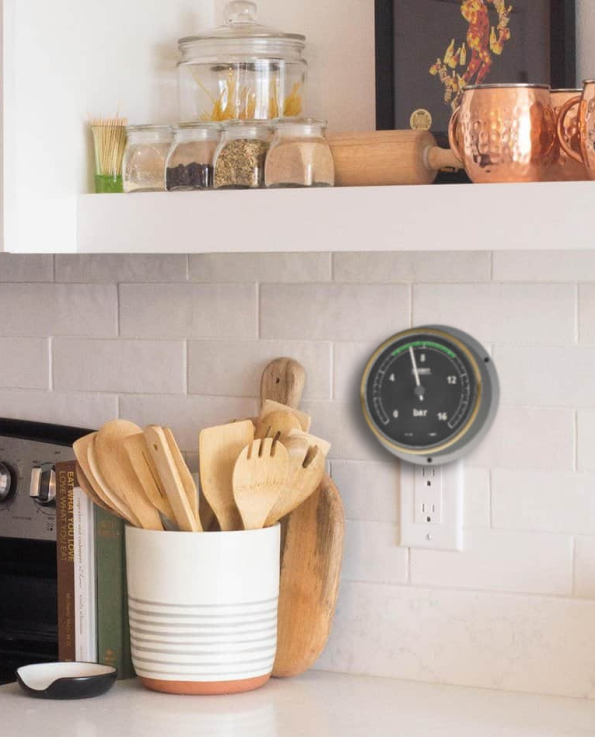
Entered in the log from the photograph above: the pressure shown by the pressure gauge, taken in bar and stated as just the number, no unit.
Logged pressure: 7
